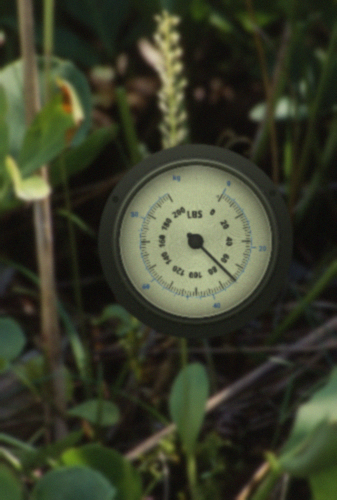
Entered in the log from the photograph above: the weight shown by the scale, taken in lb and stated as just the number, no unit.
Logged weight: 70
